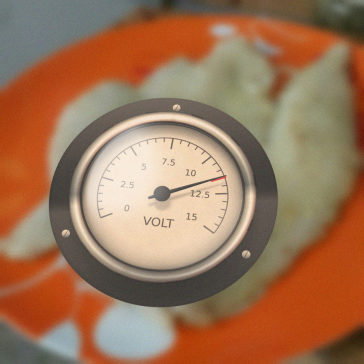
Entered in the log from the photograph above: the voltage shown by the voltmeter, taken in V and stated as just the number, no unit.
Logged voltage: 11.5
